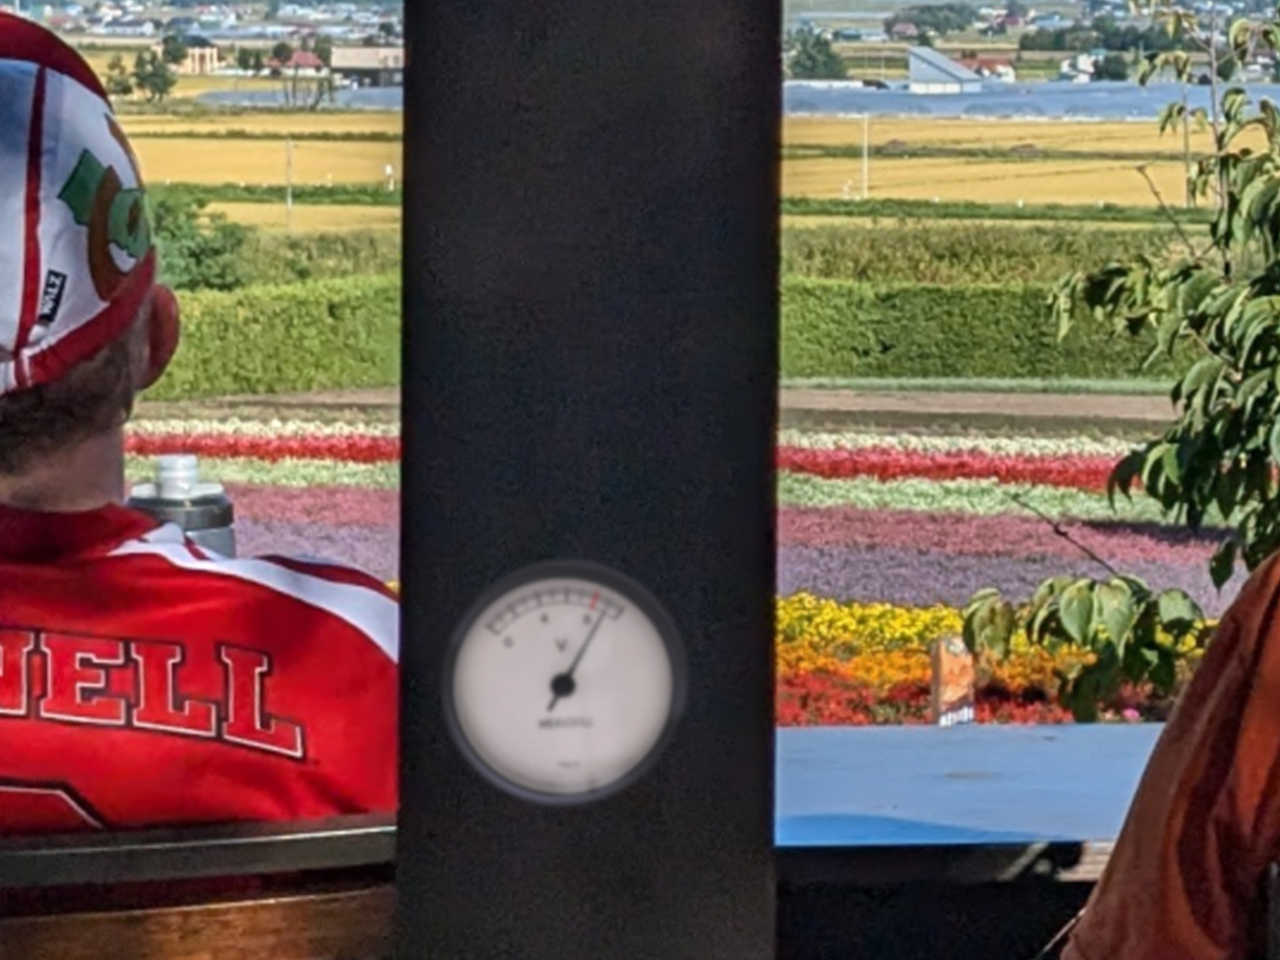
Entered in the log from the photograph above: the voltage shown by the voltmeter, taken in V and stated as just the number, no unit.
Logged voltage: 9
